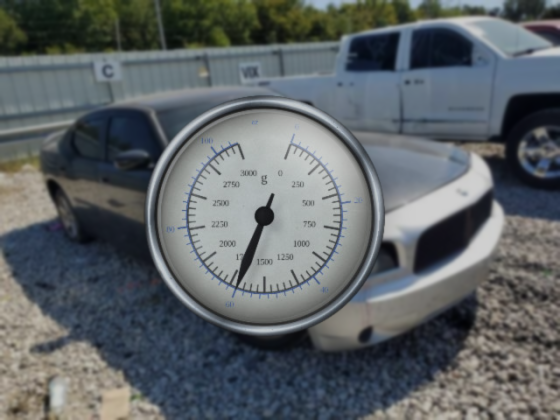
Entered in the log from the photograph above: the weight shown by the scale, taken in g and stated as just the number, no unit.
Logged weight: 1700
